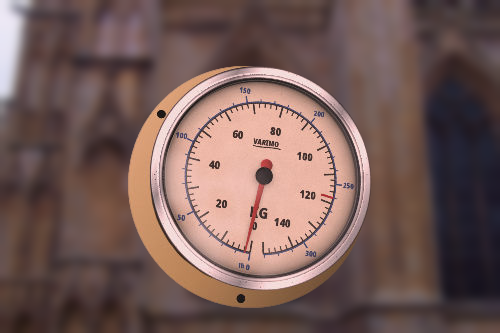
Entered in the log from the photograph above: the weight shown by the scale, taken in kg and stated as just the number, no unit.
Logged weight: 2
